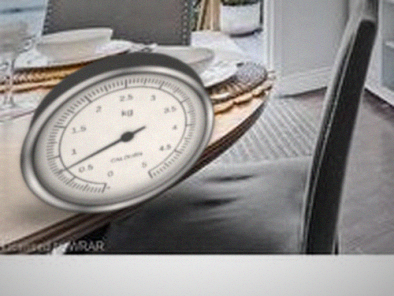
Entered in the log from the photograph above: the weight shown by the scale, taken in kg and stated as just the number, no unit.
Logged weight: 0.75
